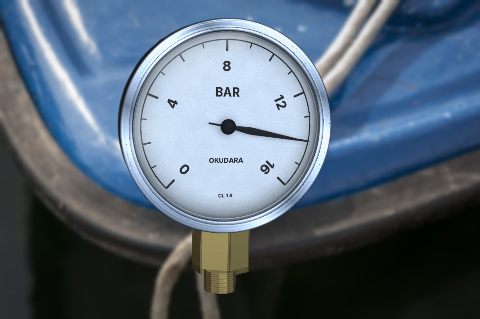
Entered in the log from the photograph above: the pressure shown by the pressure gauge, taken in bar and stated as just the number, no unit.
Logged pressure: 14
